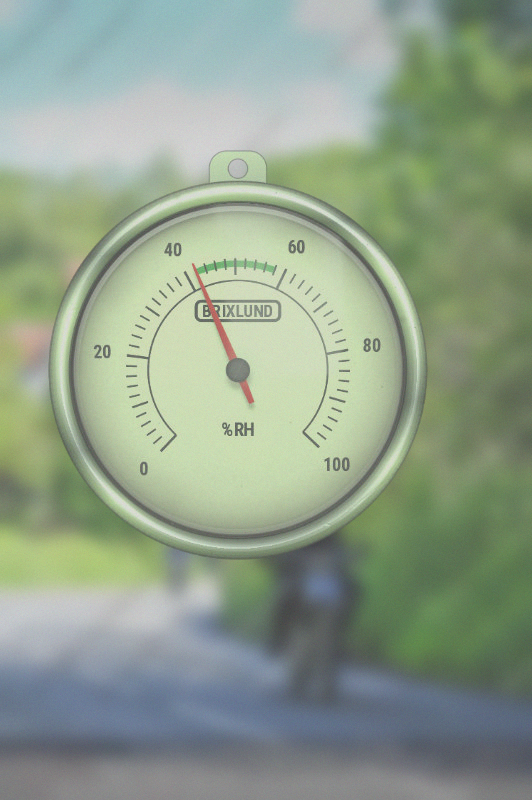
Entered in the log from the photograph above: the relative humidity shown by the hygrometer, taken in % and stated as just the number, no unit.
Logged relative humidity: 42
